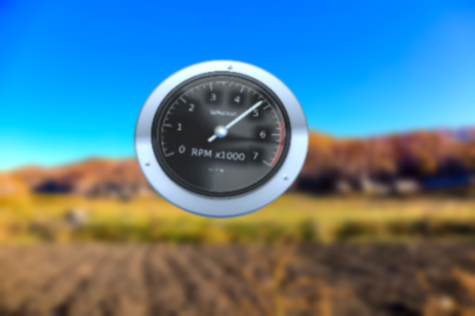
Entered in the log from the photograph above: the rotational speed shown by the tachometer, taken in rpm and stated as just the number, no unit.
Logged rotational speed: 4800
